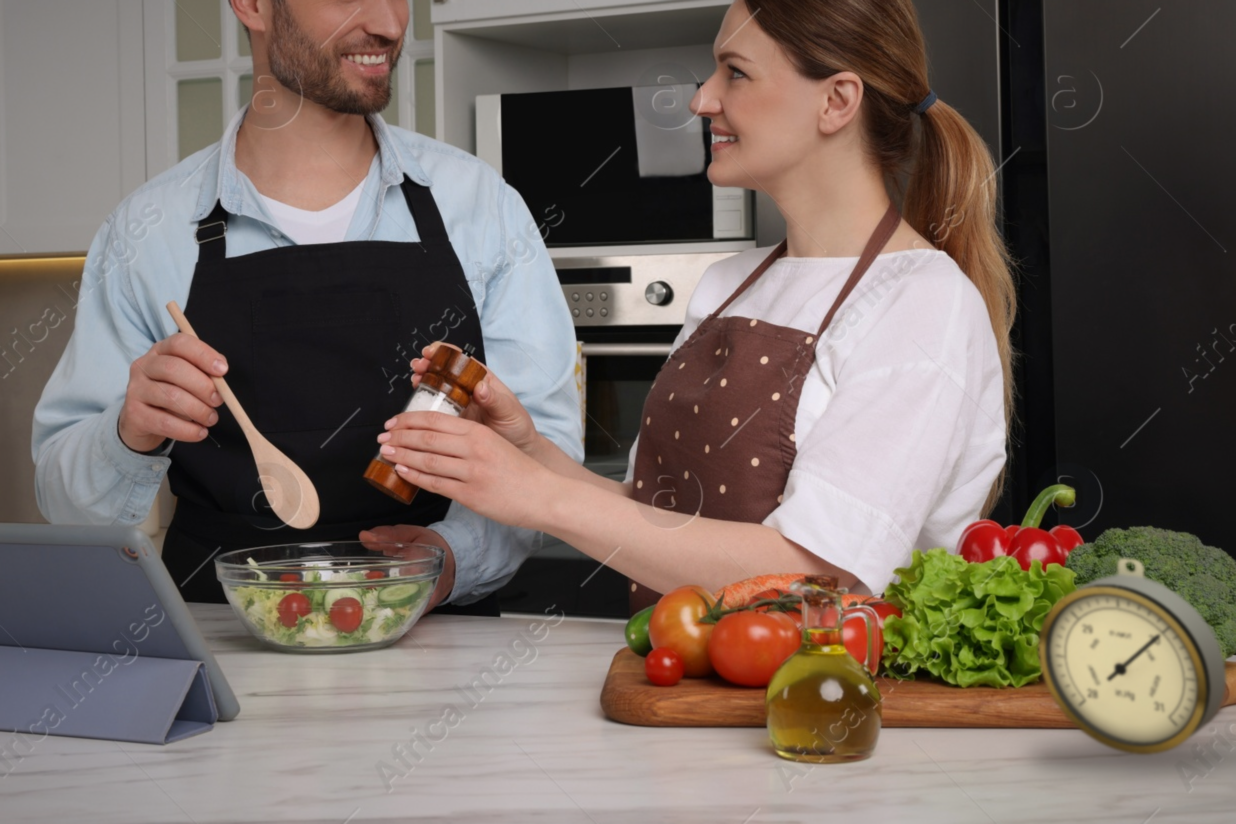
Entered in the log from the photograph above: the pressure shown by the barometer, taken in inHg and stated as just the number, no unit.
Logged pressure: 30
